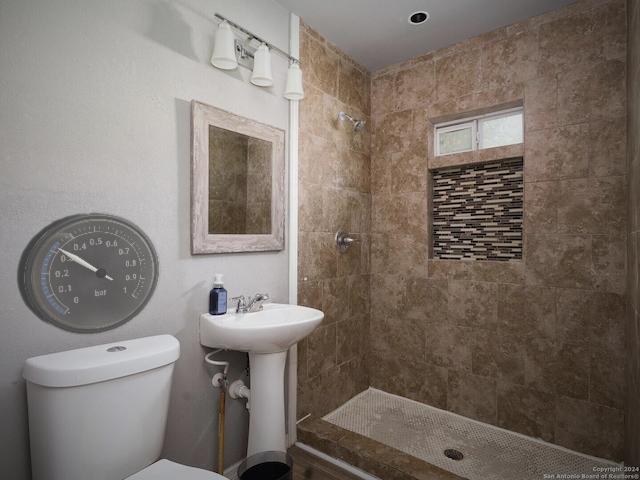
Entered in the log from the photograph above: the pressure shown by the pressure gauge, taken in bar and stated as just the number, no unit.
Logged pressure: 0.32
